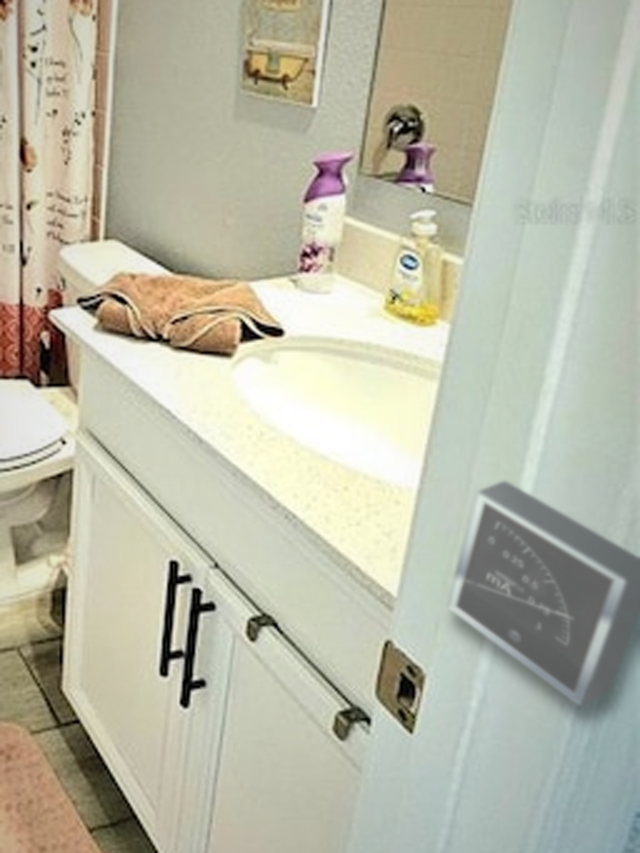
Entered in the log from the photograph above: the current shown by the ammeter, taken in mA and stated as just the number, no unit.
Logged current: 0.75
